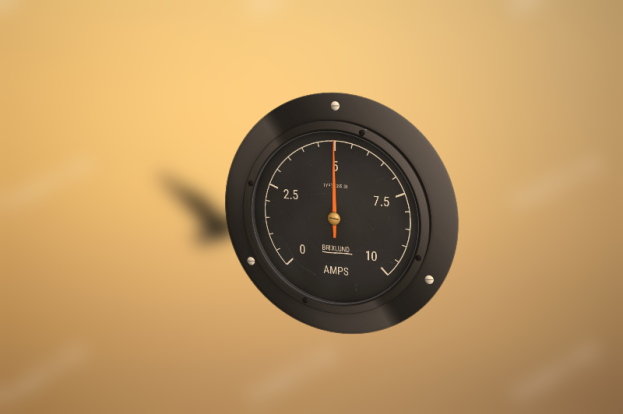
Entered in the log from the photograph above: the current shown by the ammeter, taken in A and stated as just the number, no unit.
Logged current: 5
